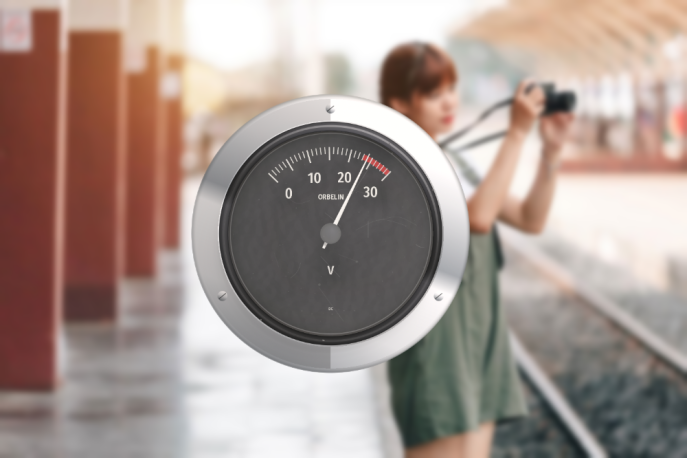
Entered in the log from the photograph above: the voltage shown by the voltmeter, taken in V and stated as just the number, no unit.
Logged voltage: 24
